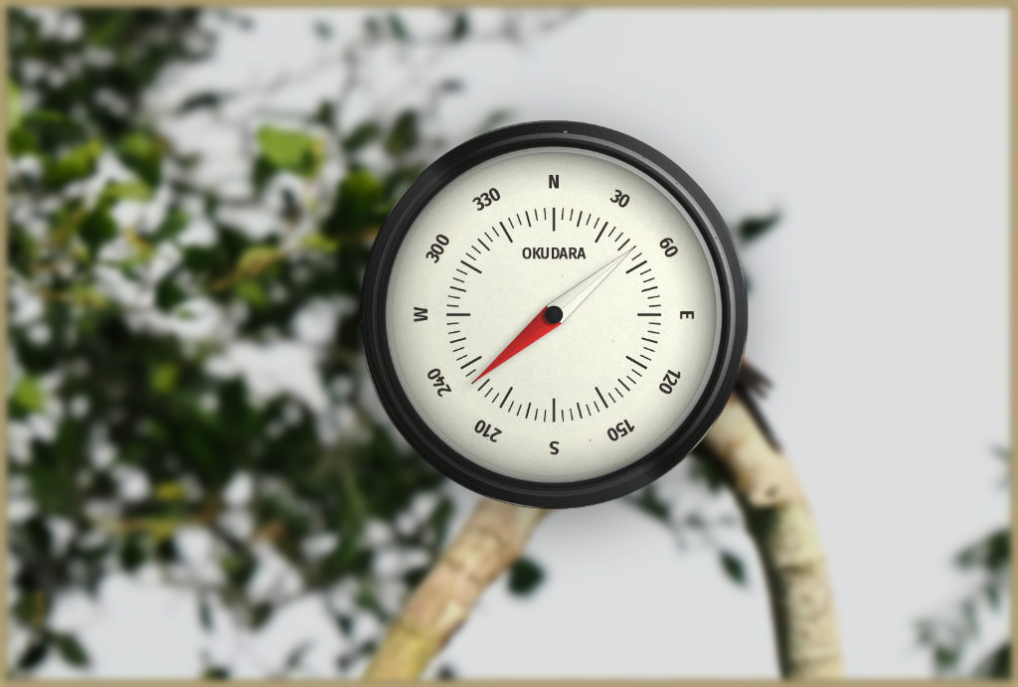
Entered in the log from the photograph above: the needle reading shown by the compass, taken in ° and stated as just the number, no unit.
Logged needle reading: 230
